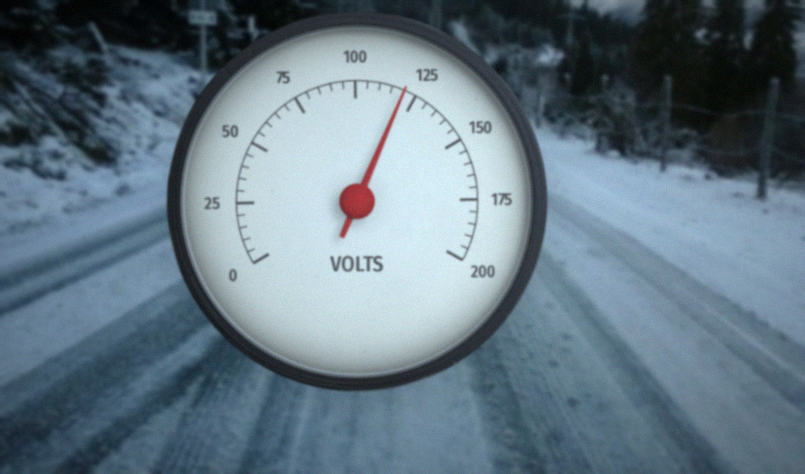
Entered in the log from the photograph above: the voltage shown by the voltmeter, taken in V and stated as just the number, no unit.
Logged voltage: 120
